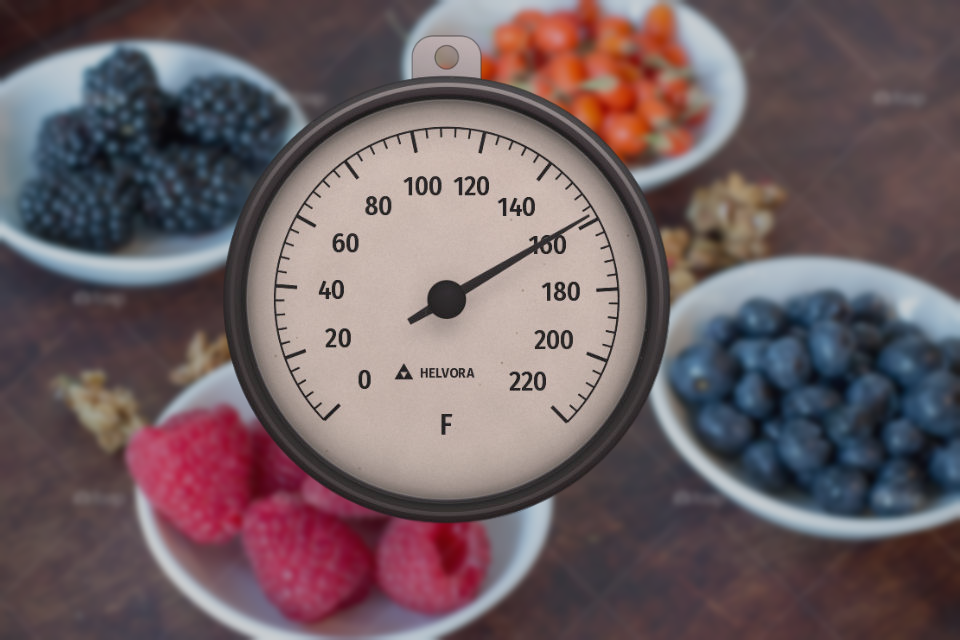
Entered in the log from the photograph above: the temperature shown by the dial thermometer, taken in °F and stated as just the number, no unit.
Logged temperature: 158
